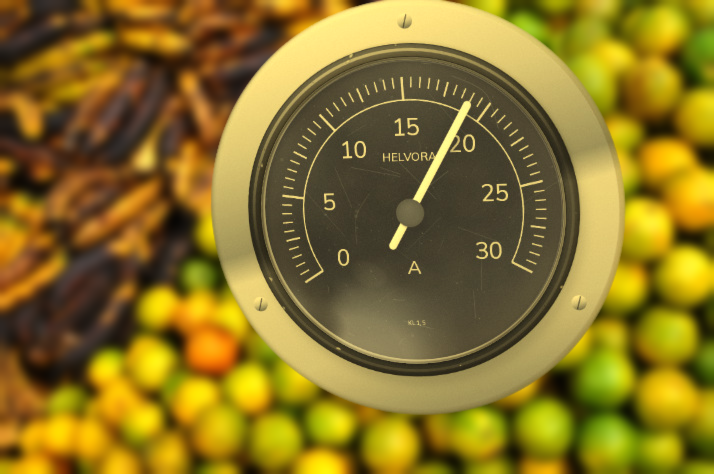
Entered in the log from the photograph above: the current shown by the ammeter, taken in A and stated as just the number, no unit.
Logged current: 19
